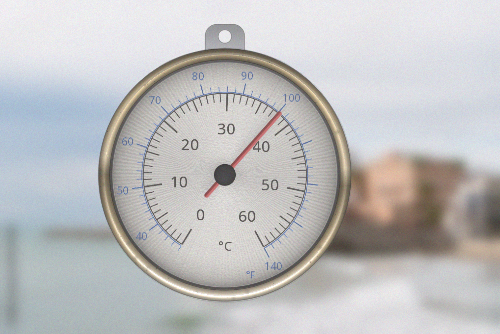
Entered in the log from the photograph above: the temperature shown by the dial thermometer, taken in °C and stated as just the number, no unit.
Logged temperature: 38
